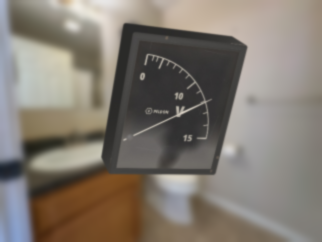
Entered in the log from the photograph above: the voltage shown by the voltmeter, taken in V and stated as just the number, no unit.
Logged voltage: 12
